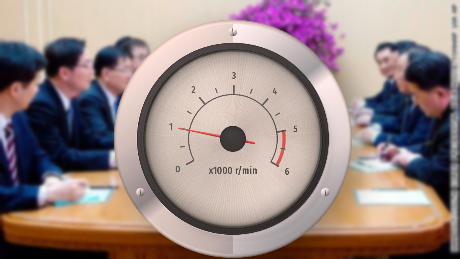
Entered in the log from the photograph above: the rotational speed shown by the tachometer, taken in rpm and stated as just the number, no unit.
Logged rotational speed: 1000
